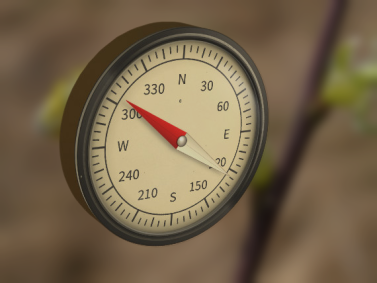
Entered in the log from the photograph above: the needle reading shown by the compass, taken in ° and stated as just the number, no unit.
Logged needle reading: 305
